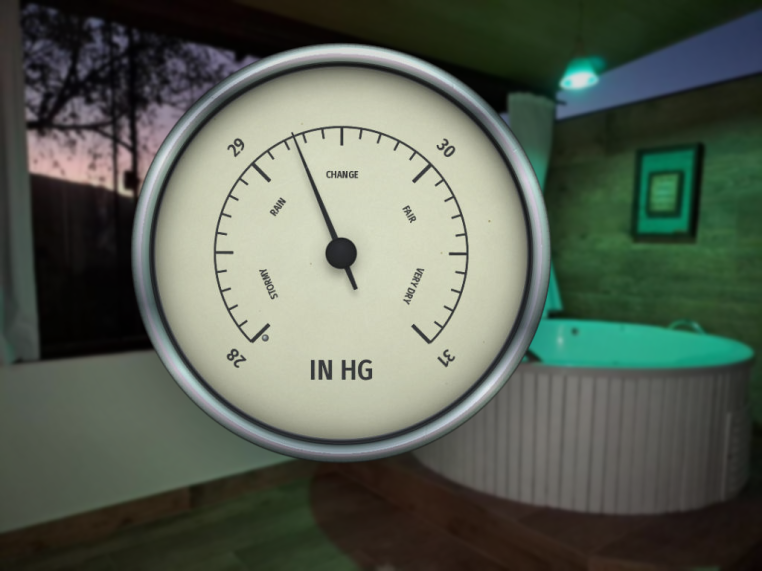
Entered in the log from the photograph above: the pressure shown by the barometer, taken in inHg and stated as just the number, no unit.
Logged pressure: 29.25
